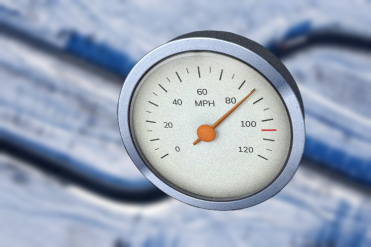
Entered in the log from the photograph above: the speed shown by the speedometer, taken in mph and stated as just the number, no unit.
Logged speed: 85
